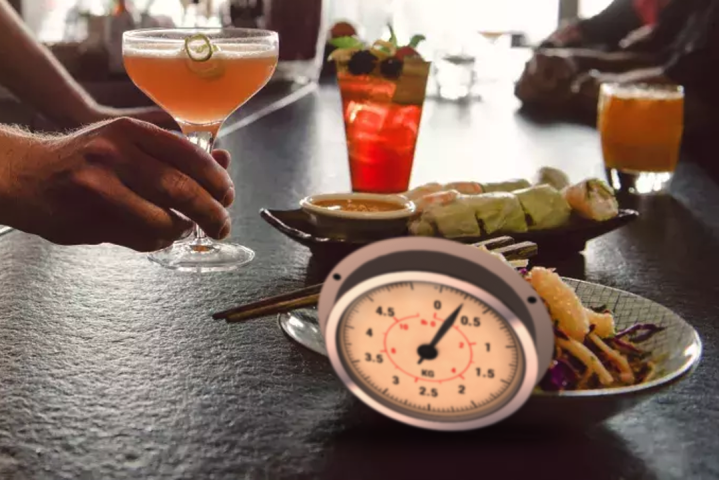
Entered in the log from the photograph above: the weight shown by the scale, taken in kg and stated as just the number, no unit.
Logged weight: 0.25
